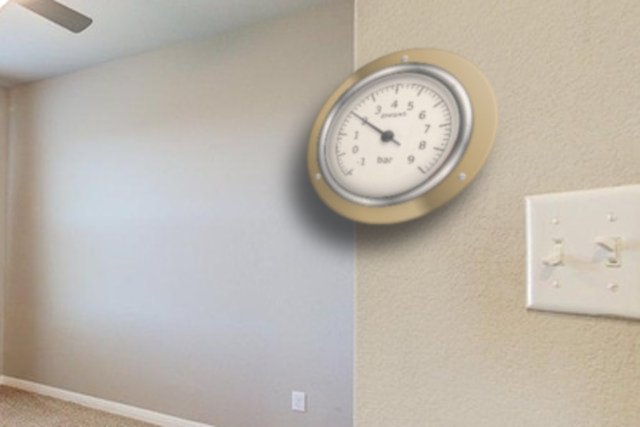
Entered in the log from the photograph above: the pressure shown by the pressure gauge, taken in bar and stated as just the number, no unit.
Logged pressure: 2
